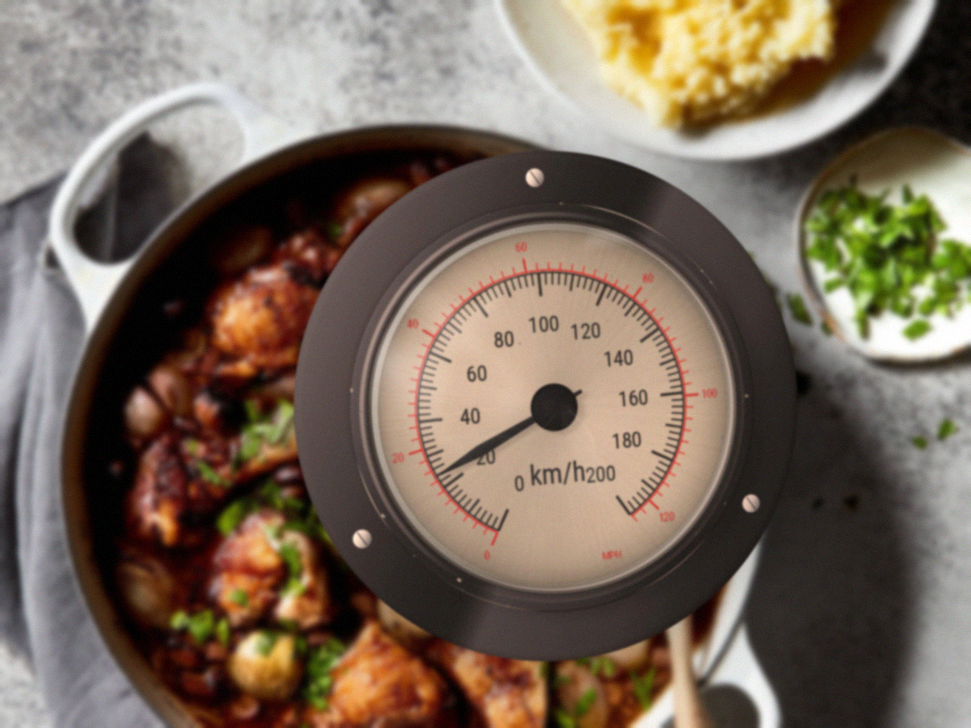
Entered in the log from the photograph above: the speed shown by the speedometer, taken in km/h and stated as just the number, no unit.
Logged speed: 24
